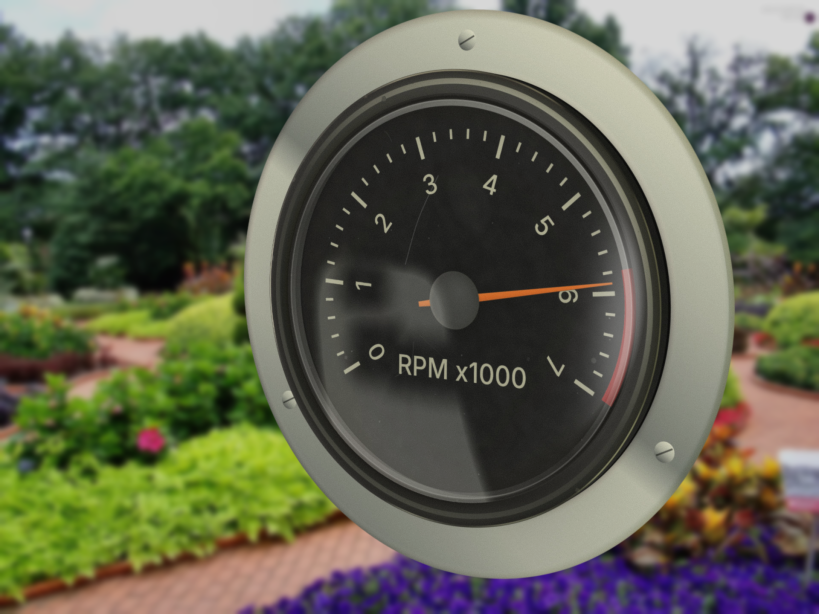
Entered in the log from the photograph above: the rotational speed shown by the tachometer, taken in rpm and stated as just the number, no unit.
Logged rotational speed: 5900
